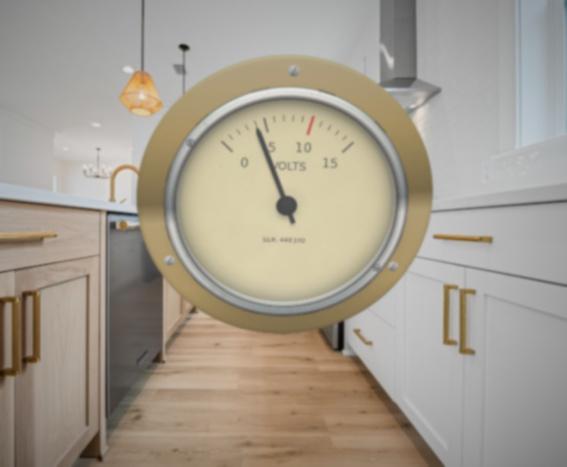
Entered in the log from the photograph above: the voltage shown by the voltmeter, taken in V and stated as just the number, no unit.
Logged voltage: 4
